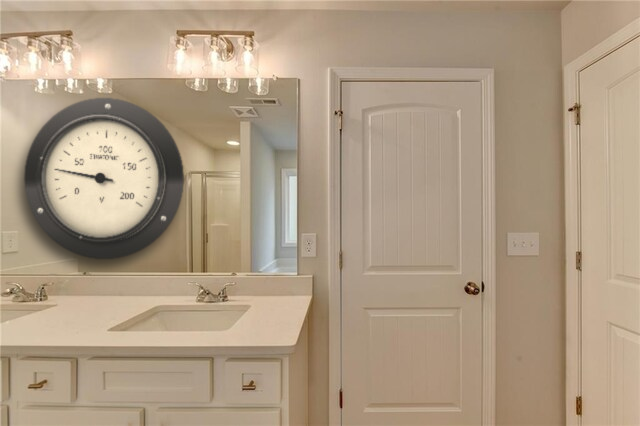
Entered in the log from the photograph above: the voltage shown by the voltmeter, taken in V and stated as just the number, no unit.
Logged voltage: 30
